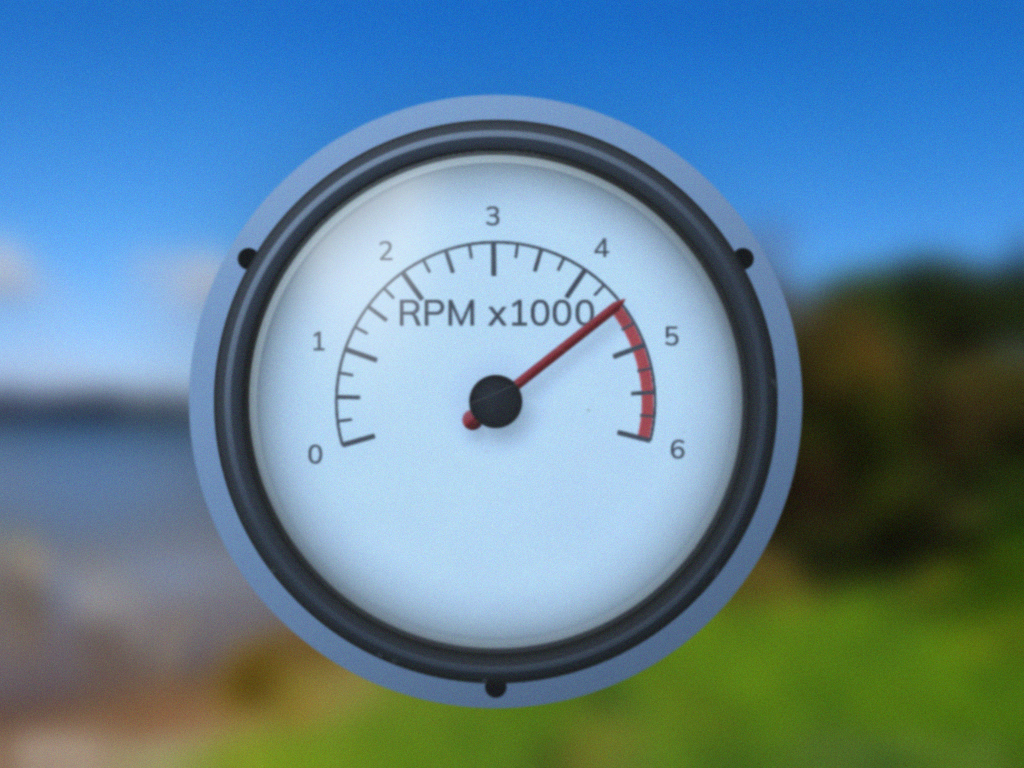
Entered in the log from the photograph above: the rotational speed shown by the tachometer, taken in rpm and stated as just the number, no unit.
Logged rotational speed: 4500
